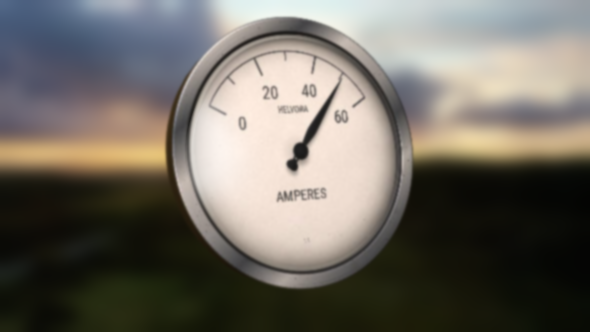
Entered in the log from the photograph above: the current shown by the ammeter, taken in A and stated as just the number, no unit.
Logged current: 50
